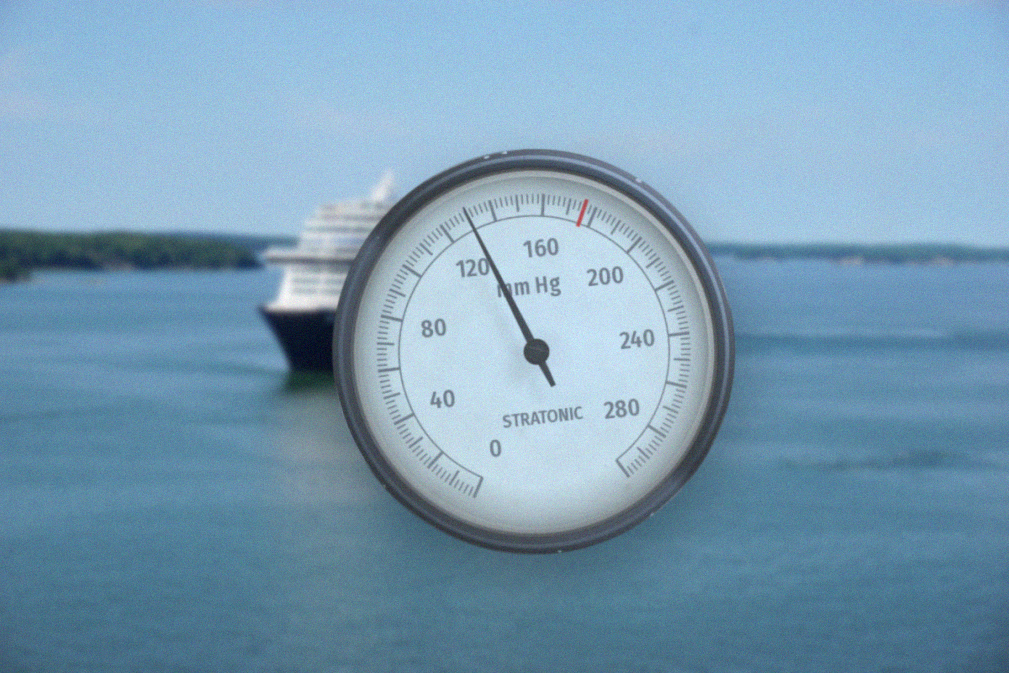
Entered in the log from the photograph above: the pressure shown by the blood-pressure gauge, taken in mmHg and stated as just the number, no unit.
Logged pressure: 130
